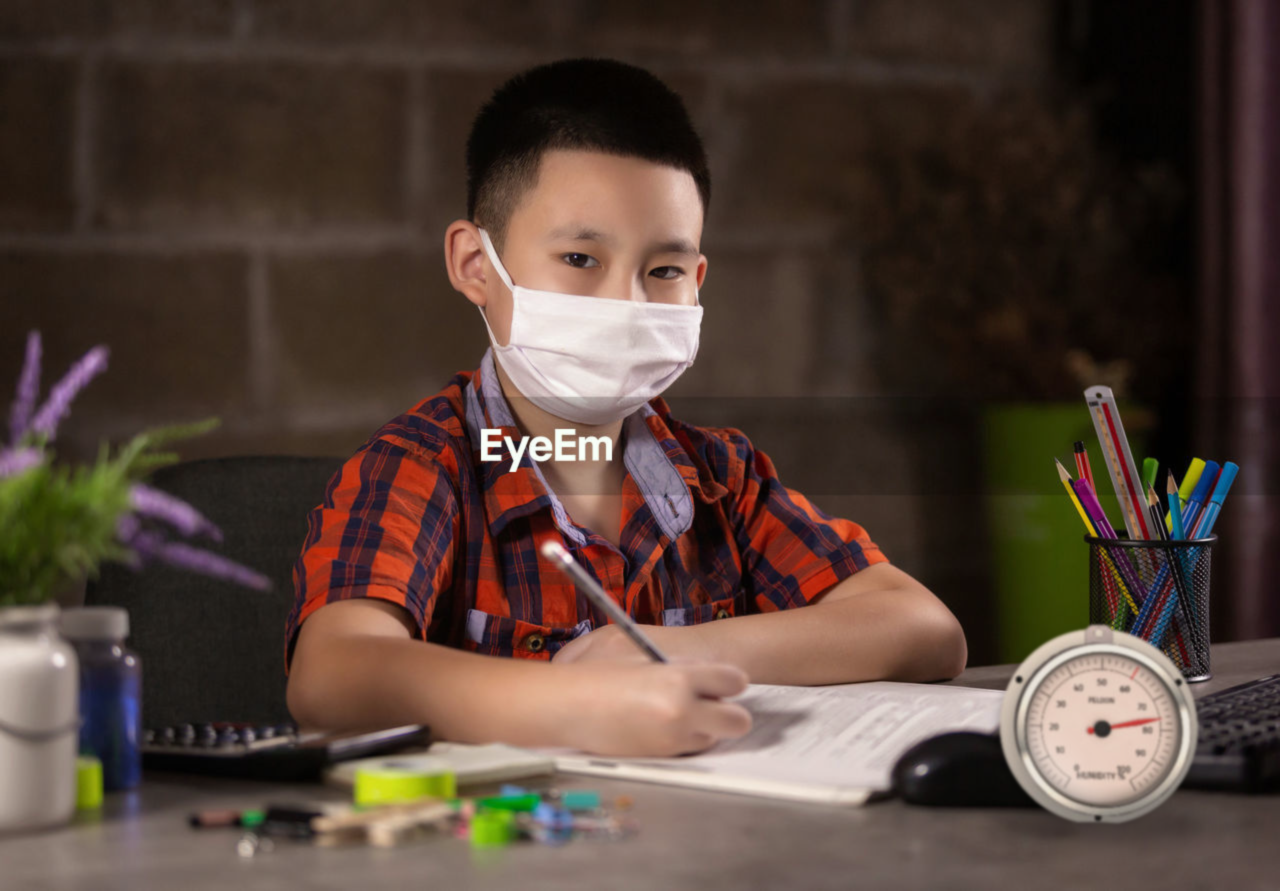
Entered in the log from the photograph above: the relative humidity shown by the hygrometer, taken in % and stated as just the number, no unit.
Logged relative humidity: 76
